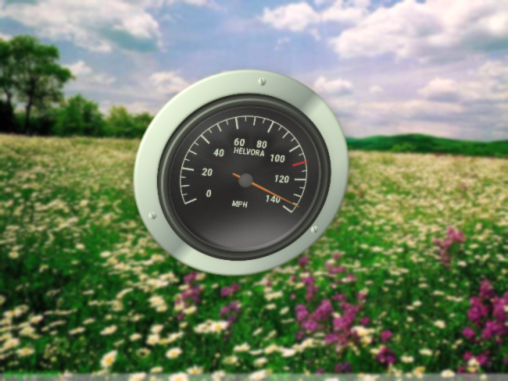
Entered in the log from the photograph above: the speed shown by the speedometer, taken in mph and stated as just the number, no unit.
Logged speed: 135
